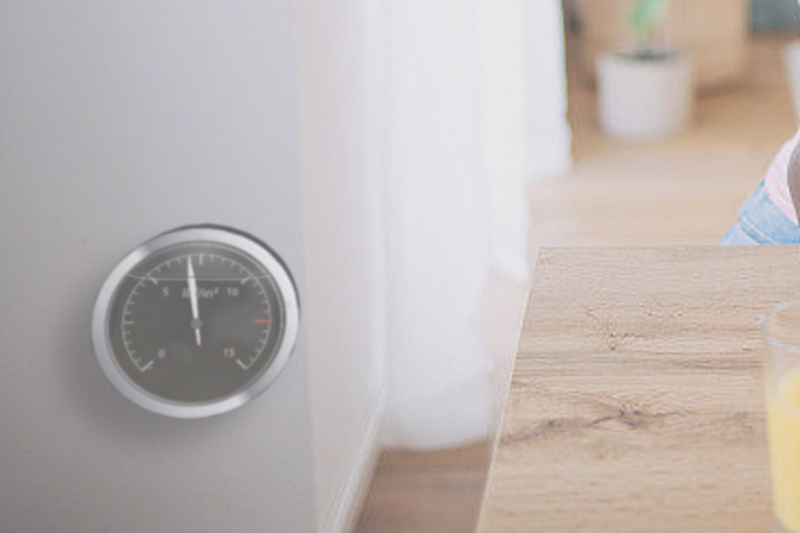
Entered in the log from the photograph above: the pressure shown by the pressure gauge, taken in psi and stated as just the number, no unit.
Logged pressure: 7
